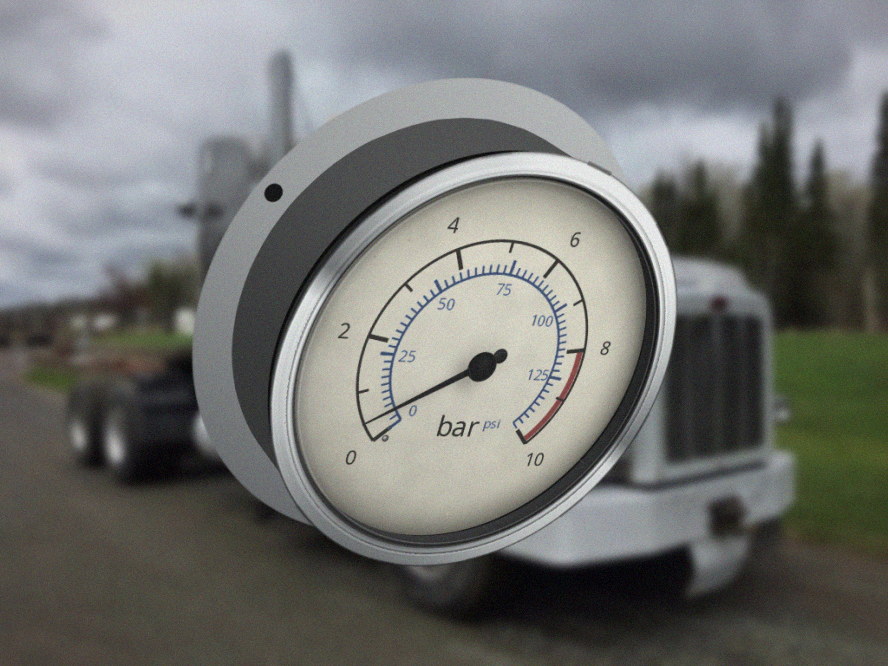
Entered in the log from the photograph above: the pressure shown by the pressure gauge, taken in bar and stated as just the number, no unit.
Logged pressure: 0.5
